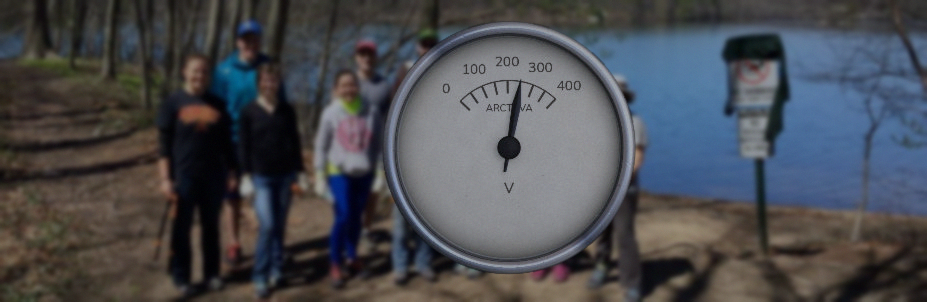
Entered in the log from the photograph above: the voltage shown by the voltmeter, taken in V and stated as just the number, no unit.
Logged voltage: 250
